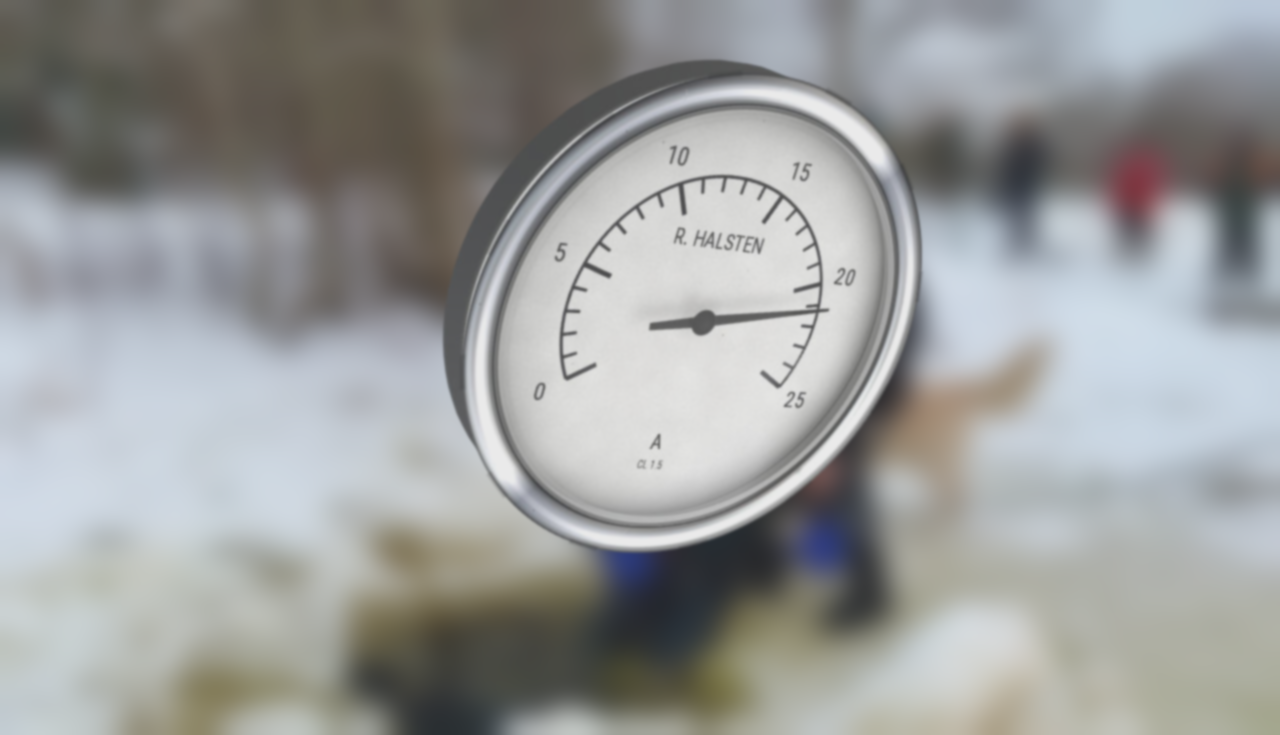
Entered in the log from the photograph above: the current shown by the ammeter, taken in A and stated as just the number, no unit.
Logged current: 21
